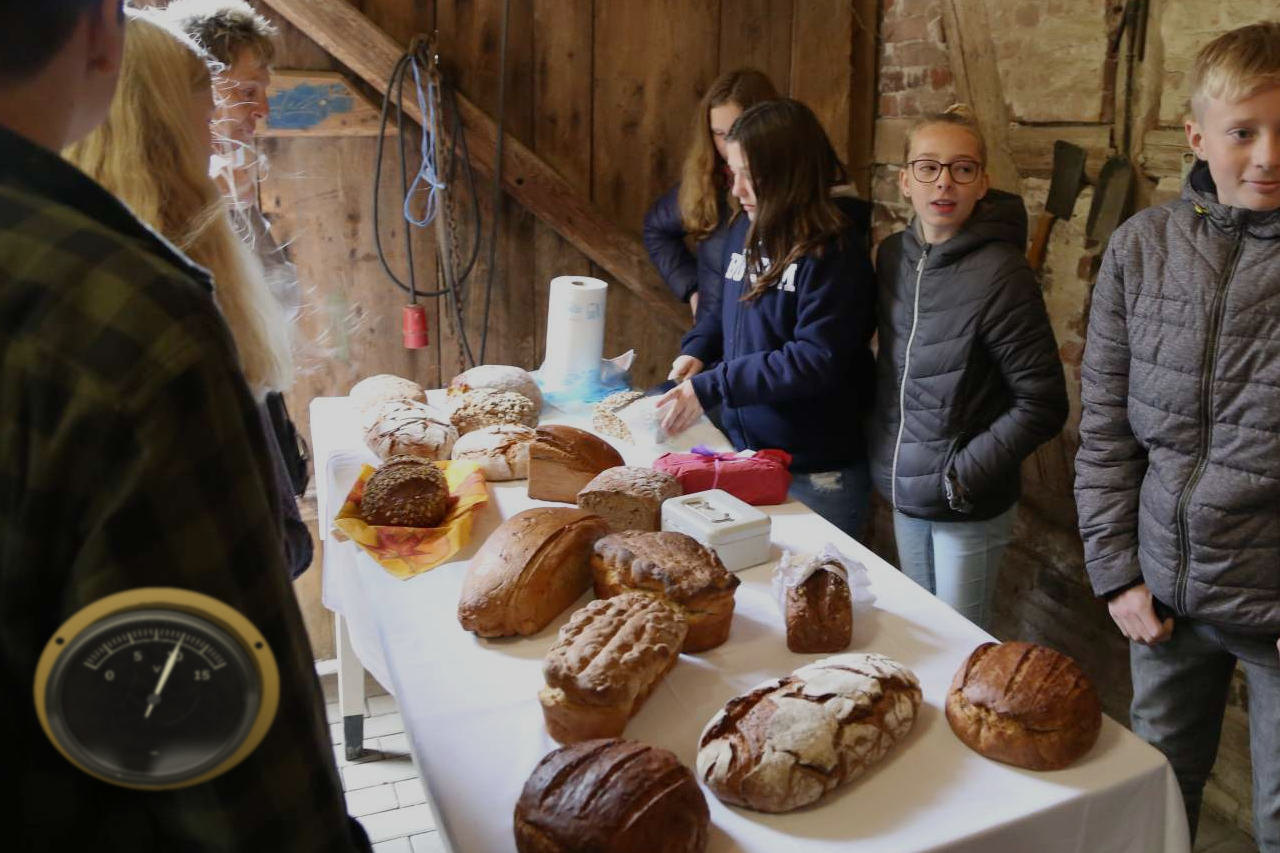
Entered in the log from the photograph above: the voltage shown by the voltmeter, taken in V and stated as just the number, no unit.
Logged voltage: 10
